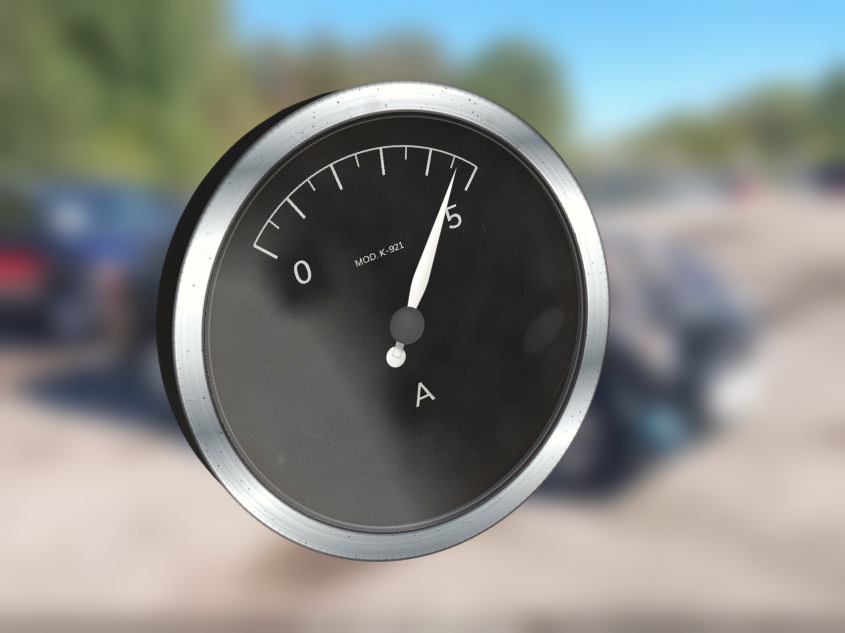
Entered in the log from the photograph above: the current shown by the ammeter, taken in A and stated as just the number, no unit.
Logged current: 4.5
